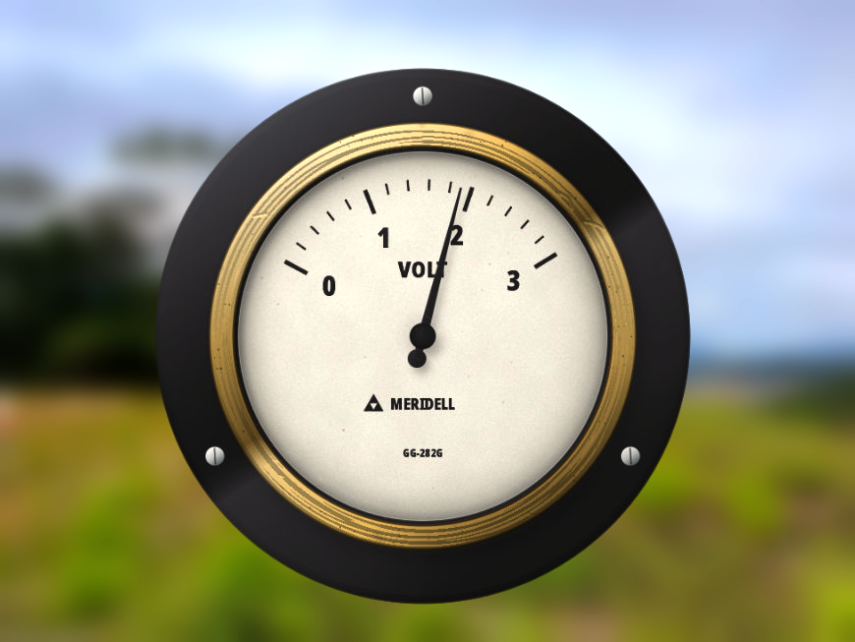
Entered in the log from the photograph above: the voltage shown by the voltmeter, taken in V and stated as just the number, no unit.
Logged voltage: 1.9
